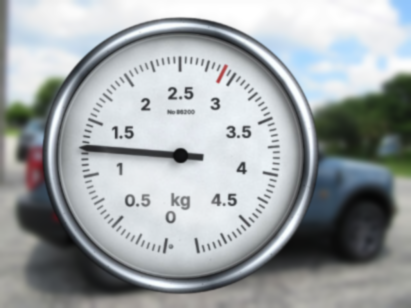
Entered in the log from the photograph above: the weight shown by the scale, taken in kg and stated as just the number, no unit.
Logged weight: 1.25
